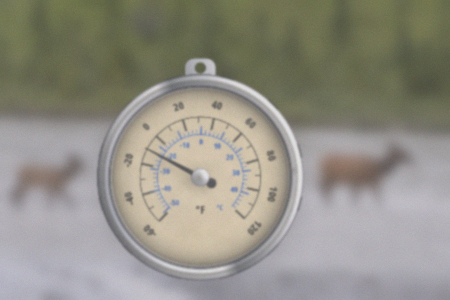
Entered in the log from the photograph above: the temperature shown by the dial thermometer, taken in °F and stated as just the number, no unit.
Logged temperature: -10
